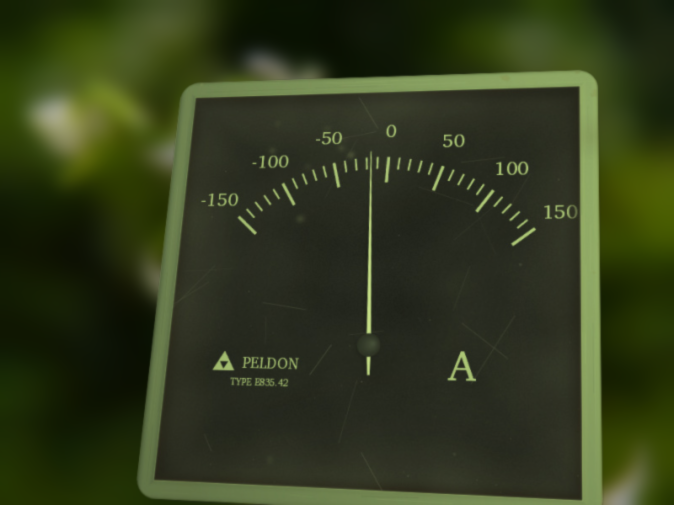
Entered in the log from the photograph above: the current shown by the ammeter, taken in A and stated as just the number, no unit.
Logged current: -15
